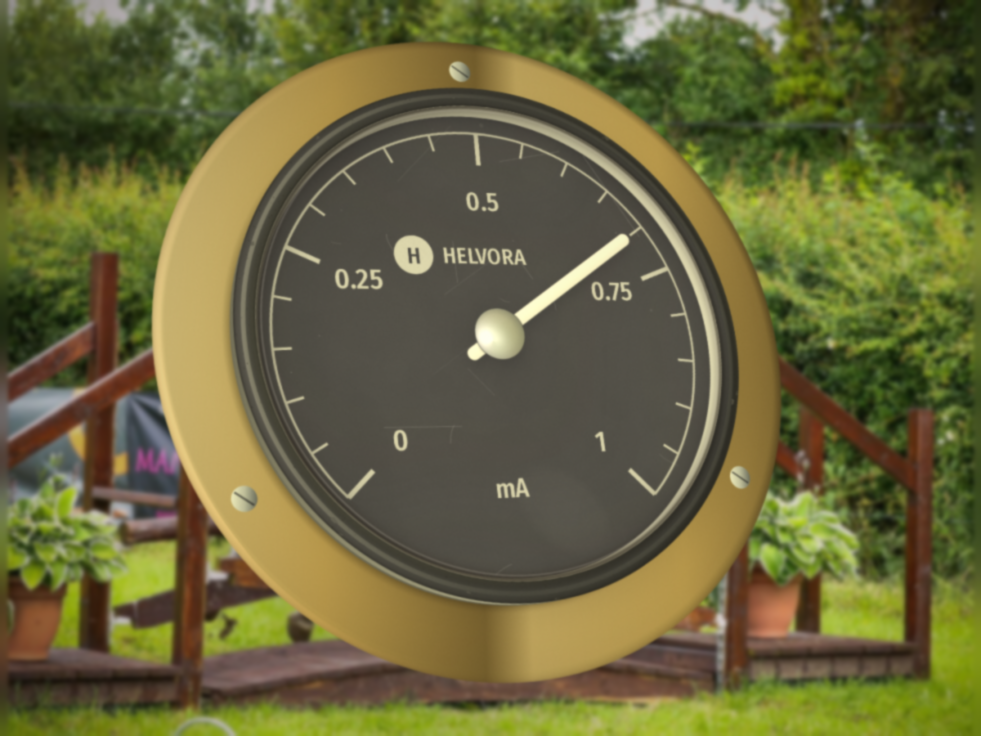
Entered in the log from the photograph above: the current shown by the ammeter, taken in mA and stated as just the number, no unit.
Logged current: 0.7
